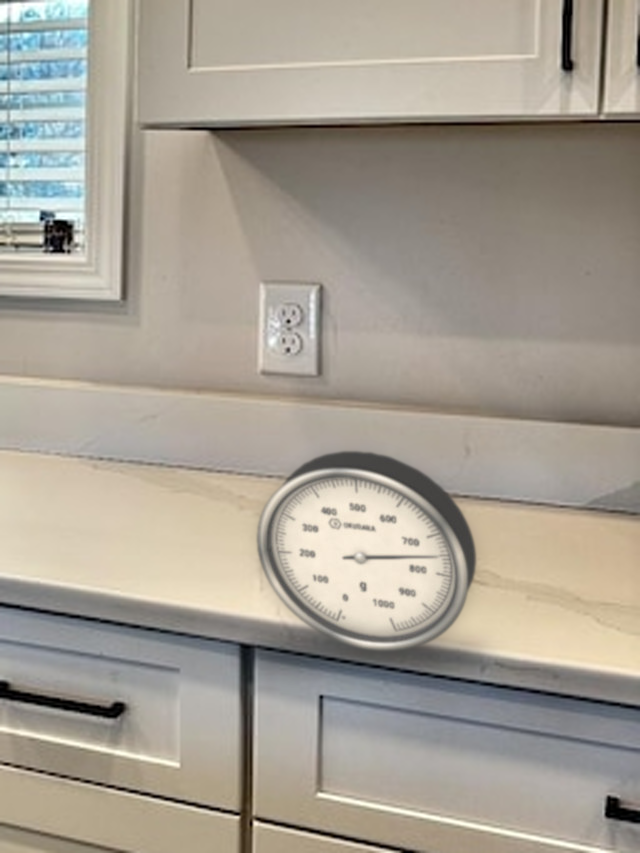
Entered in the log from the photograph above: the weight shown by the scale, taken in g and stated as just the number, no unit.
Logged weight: 750
